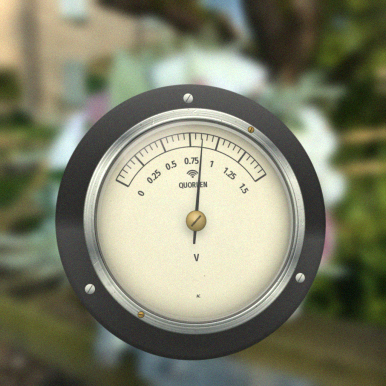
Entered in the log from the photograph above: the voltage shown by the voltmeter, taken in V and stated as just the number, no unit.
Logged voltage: 0.85
